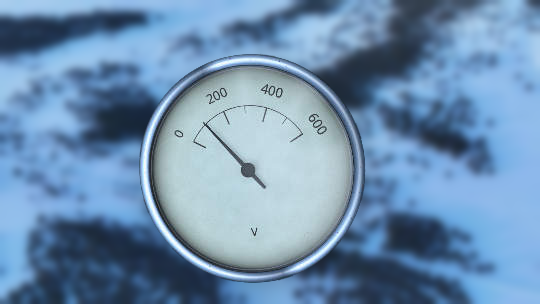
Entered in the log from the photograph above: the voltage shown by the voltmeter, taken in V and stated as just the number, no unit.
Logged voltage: 100
